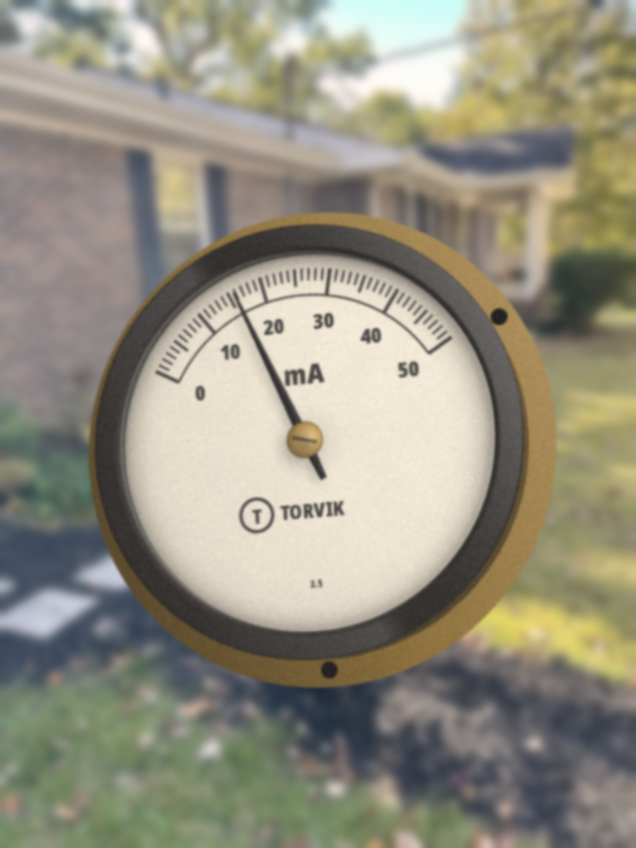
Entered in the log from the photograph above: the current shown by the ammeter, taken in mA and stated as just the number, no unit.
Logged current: 16
